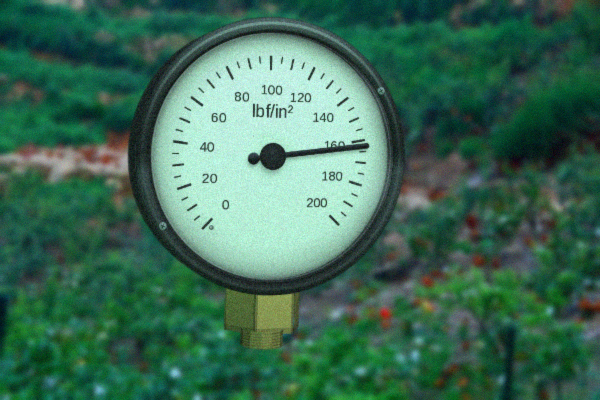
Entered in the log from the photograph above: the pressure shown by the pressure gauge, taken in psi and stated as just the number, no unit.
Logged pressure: 162.5
